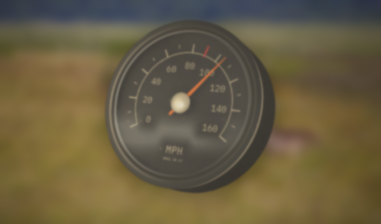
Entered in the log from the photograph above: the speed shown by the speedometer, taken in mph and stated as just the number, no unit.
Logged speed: 105
